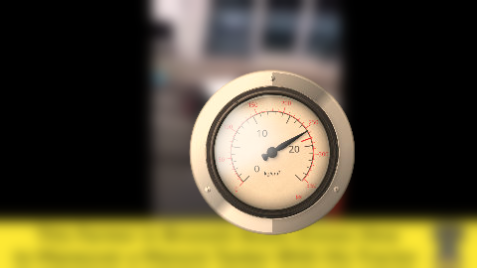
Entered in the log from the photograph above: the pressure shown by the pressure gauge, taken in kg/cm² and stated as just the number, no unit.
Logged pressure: 18
